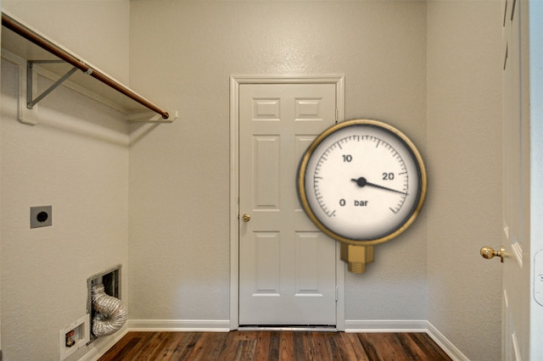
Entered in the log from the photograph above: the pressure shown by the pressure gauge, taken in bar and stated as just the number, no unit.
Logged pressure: 22.5
